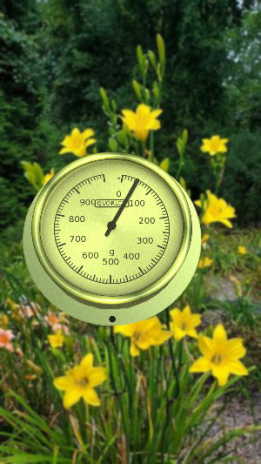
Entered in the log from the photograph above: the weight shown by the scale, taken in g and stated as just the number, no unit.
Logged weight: 50
